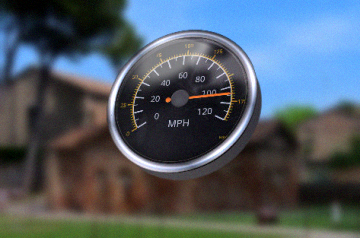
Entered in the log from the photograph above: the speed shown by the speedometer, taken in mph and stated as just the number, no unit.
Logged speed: 105
